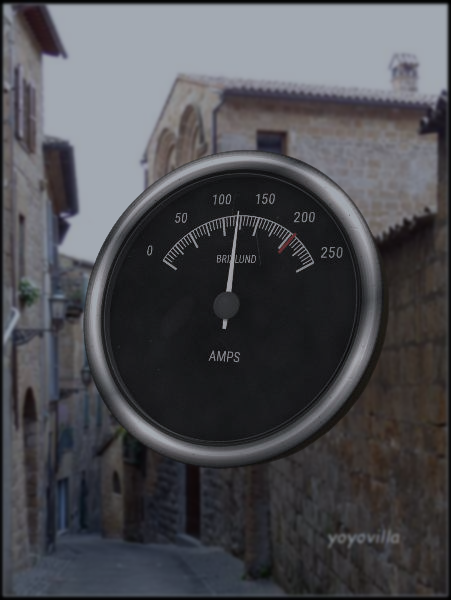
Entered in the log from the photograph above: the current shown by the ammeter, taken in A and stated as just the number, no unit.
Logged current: 125
